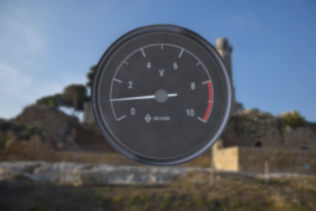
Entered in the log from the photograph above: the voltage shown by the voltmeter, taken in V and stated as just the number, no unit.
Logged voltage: 1
